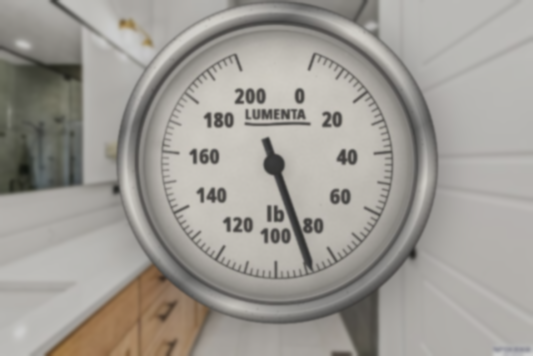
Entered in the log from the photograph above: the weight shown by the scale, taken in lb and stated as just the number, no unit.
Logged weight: 88
